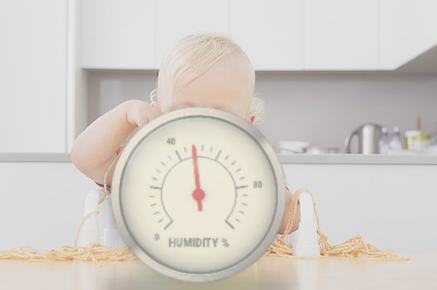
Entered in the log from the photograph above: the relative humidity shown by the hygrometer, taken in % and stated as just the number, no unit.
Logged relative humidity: 48
